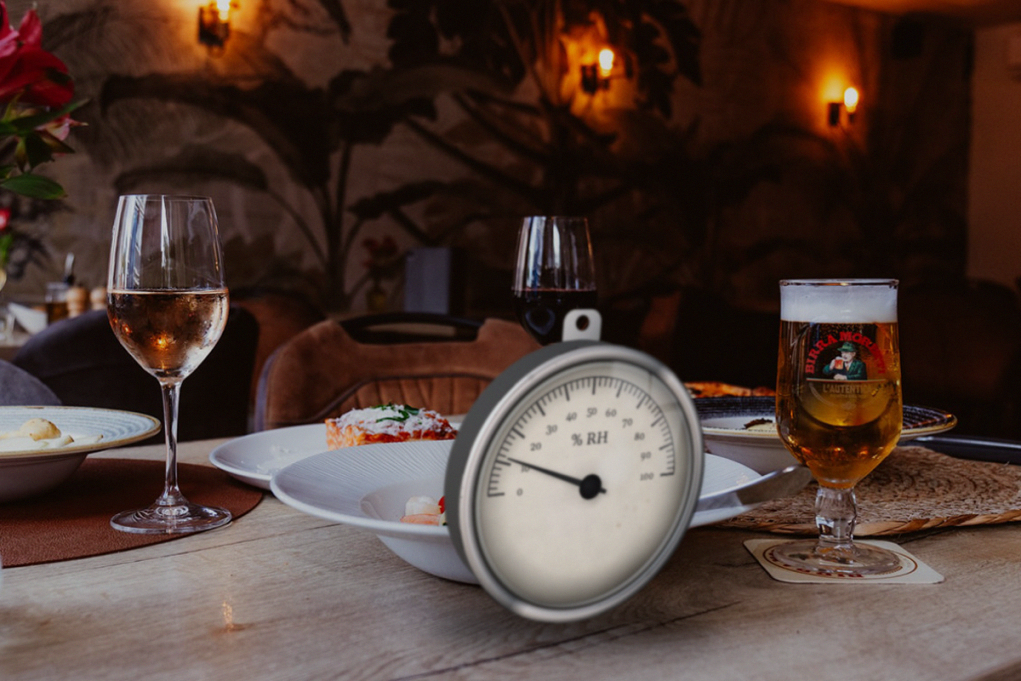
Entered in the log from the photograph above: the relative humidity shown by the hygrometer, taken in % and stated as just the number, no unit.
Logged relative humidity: 12
